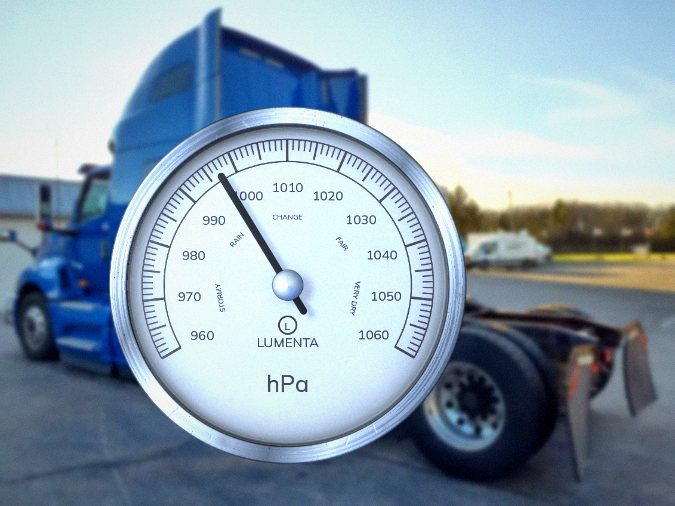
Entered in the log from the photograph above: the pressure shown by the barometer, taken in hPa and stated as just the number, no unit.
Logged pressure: 997
